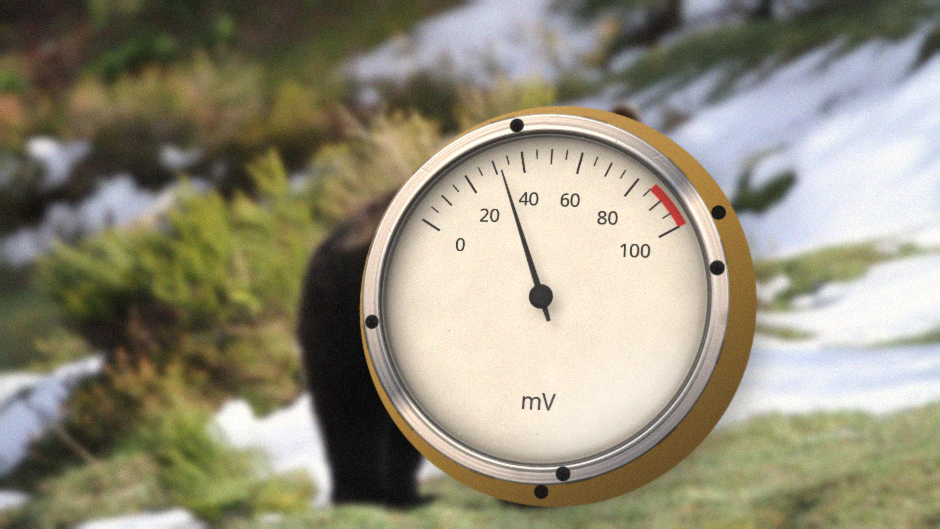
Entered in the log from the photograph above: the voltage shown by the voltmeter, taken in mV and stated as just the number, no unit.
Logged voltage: 32.5
